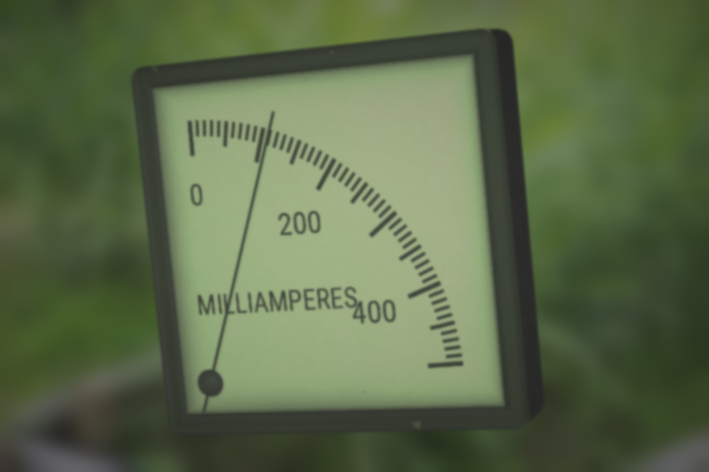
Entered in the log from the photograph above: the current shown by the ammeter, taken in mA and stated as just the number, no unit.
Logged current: 110
